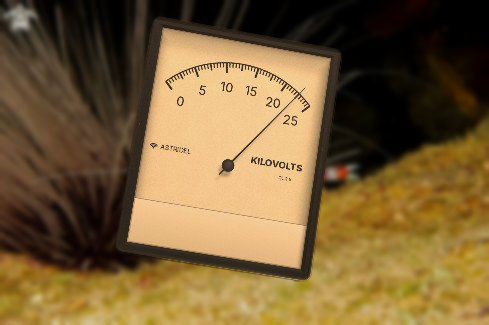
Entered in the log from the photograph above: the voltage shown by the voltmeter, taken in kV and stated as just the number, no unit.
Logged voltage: 22.5
